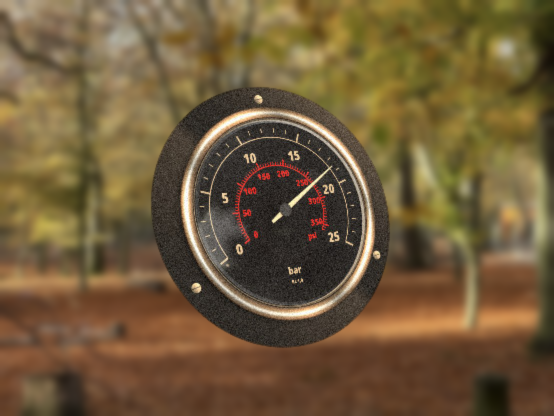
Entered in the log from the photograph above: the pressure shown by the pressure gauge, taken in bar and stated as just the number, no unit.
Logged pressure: 18.5
